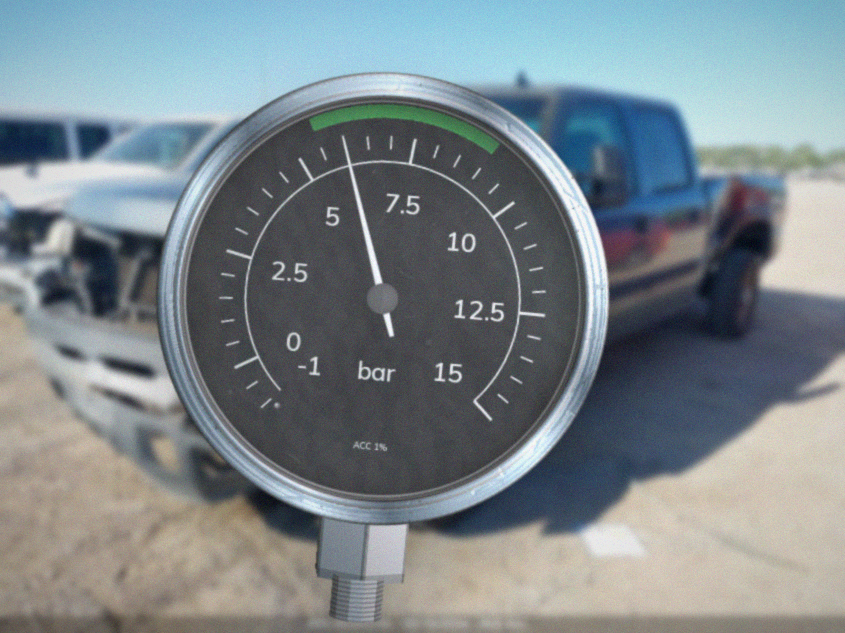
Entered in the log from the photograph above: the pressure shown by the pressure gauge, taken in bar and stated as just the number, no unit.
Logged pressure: 6
